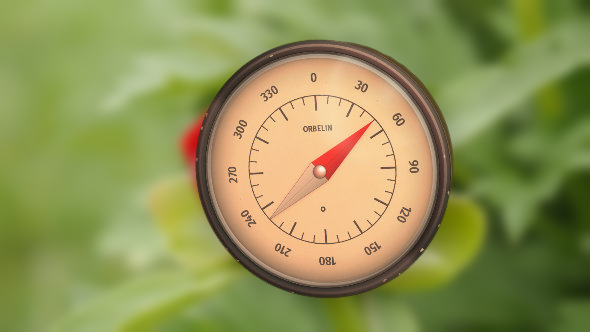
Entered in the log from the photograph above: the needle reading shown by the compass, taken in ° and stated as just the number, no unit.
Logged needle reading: 50
